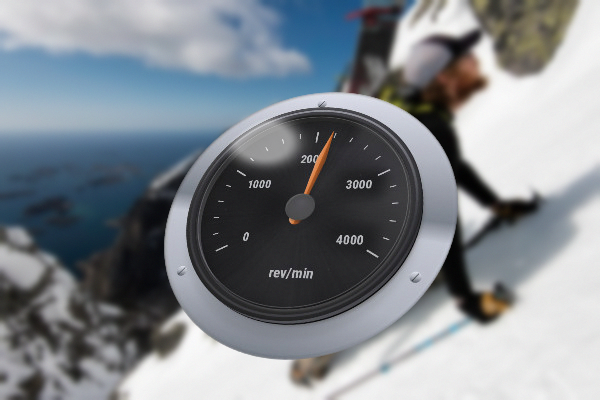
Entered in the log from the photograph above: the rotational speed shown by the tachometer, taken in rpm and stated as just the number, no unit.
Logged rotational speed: 2200
